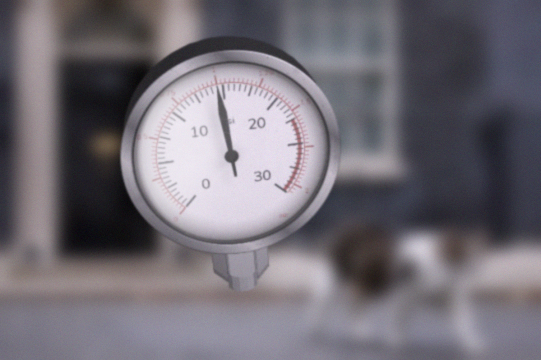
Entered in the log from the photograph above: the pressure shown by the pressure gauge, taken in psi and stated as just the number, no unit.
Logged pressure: 14.5
